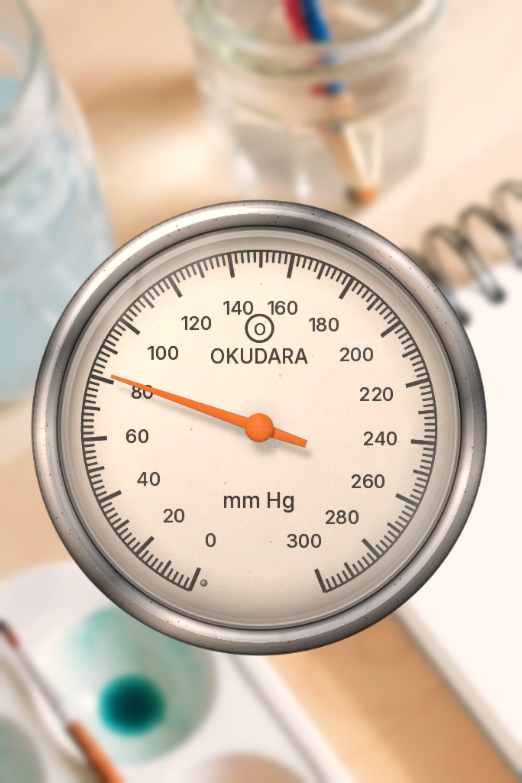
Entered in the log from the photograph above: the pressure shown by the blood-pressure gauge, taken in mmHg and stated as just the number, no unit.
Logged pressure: 82
